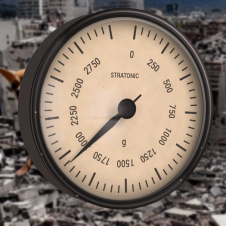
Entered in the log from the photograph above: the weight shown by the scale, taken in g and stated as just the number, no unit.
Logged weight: 1950
